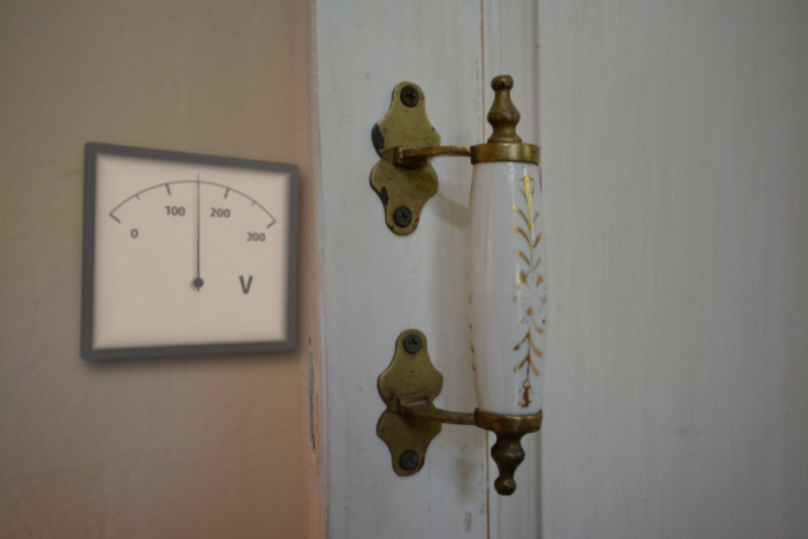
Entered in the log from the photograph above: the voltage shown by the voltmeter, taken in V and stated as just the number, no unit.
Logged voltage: 150
